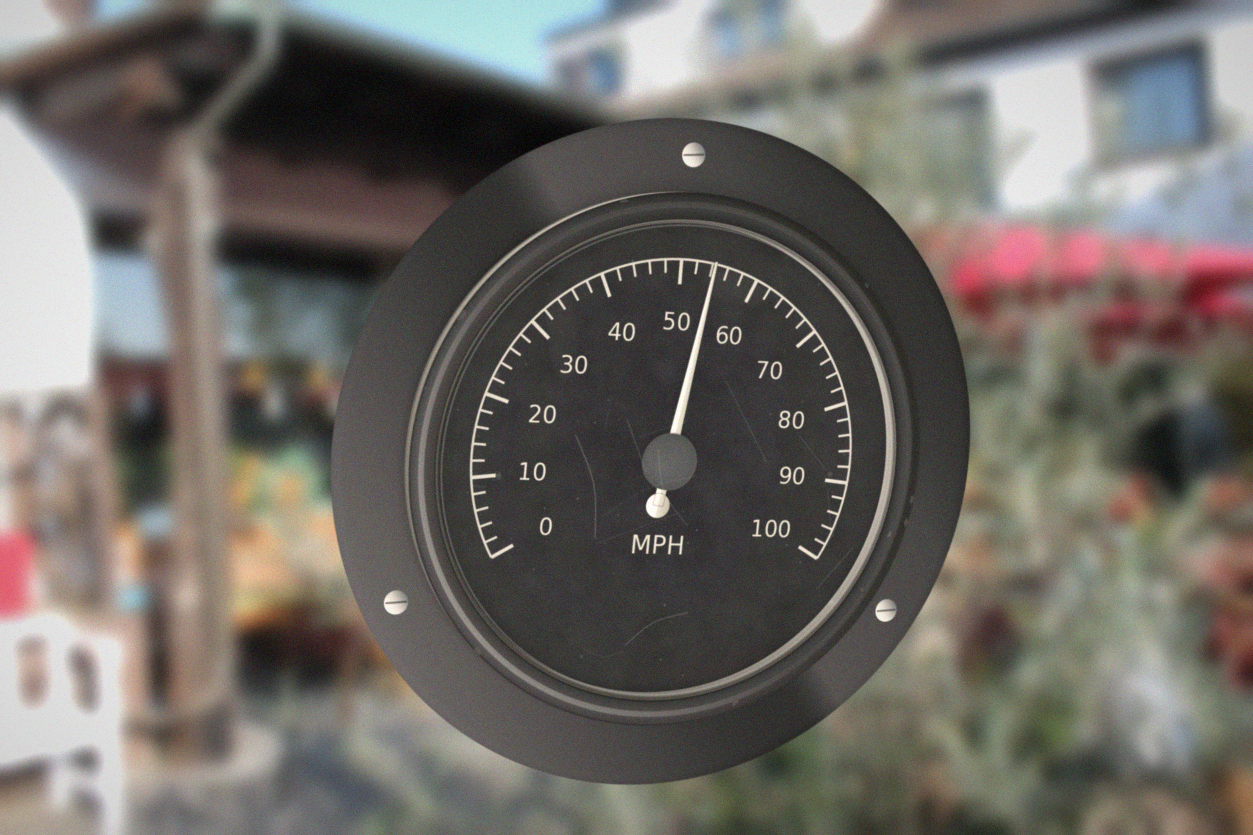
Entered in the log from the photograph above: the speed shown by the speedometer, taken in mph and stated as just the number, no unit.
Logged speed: 54
